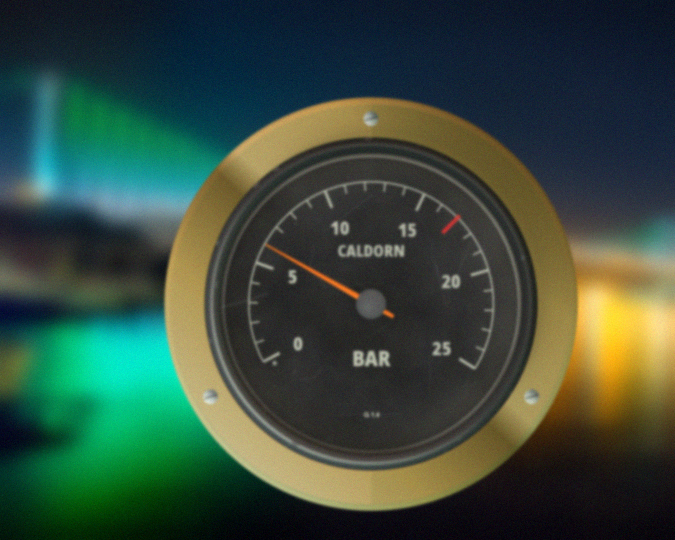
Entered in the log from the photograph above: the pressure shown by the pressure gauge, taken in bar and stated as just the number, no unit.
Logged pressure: 6
